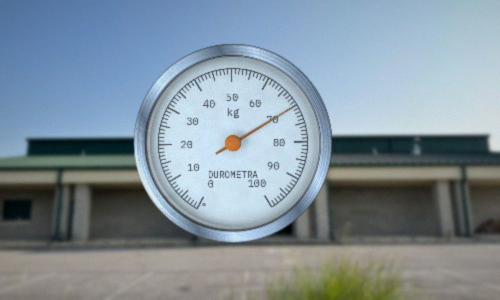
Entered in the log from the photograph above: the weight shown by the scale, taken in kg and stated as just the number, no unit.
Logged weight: 70
